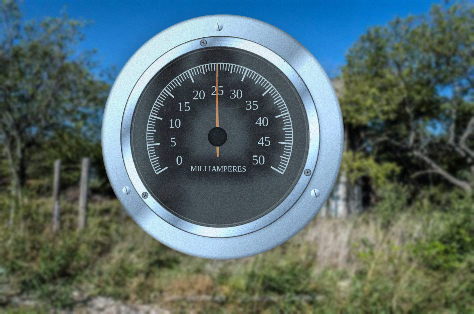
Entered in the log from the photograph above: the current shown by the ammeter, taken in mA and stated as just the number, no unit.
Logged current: 25
